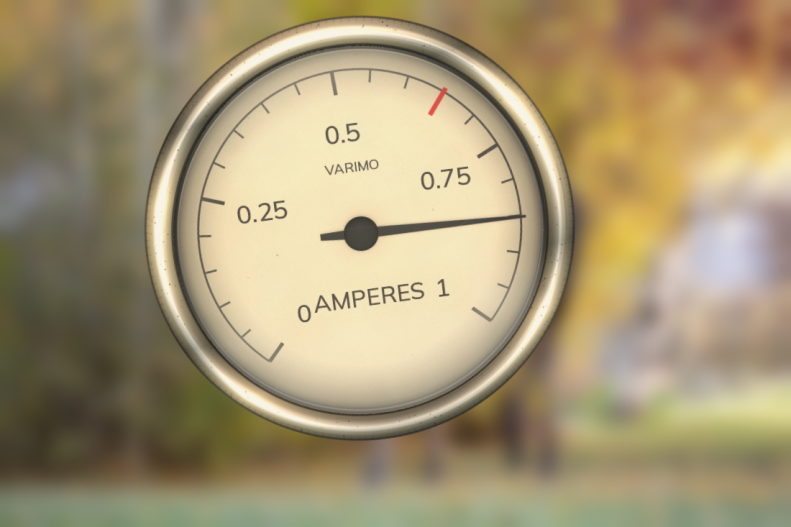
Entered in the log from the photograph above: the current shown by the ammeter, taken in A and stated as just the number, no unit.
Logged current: 0.85
